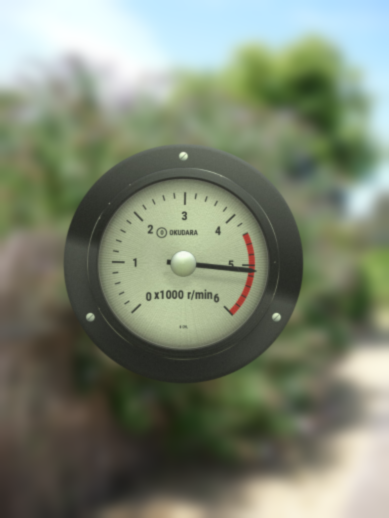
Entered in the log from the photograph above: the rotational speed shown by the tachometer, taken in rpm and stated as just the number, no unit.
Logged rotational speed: 5100
